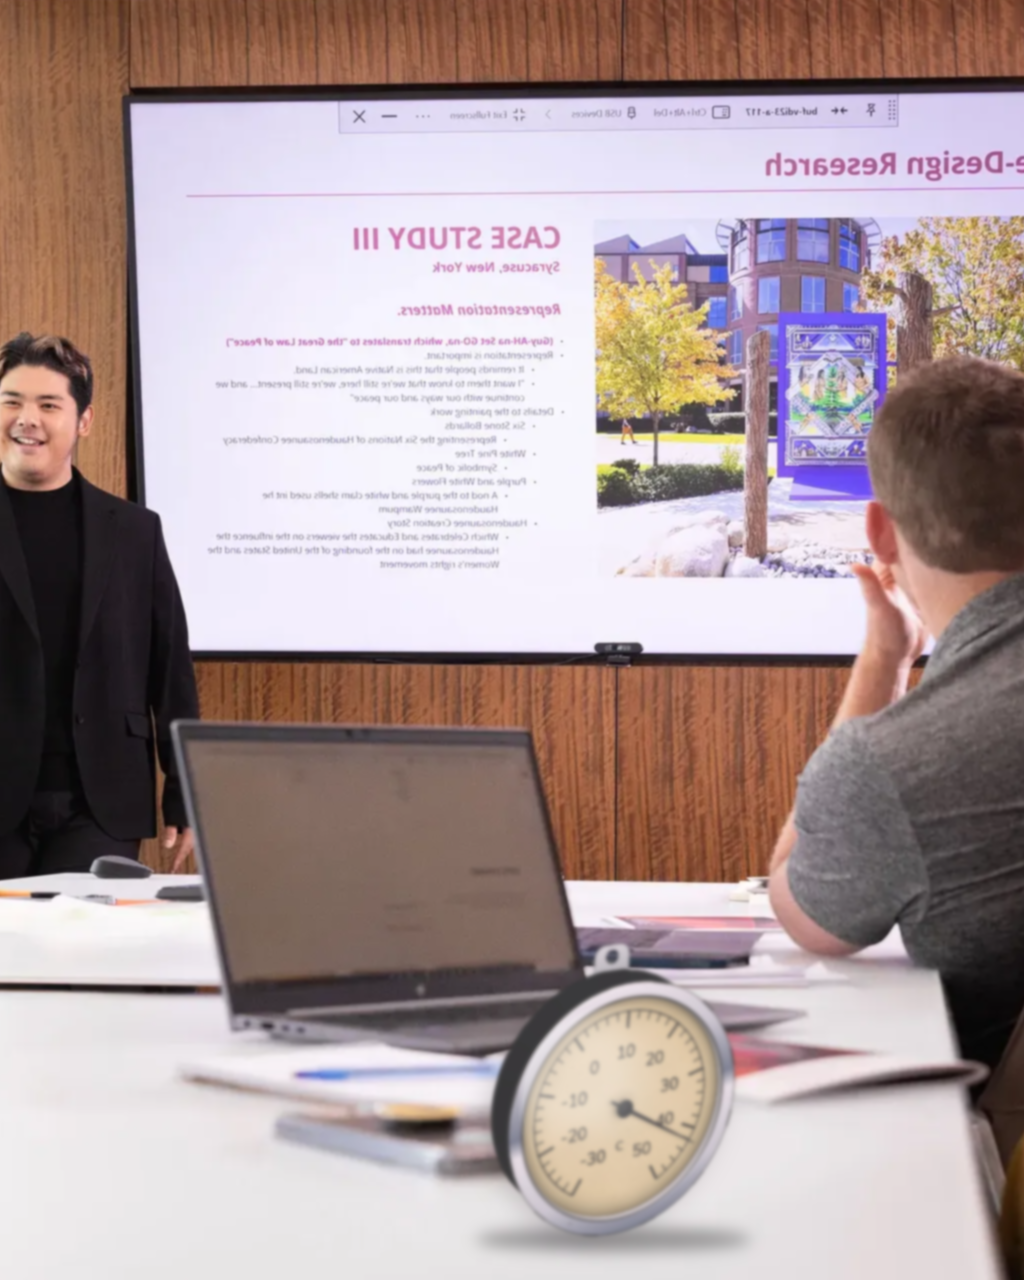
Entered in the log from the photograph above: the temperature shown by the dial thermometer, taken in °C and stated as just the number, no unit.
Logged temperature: 42
